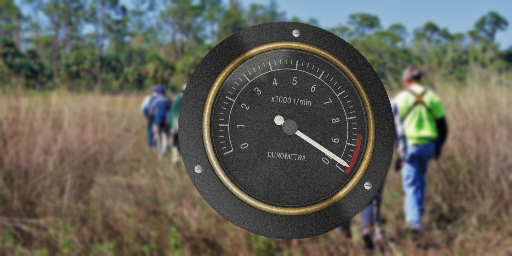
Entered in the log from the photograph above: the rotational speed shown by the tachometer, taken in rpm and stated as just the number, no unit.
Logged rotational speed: 9800
